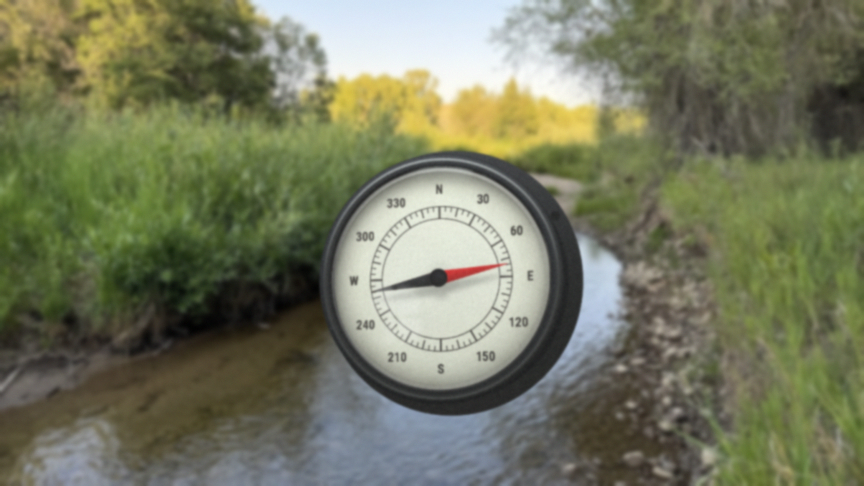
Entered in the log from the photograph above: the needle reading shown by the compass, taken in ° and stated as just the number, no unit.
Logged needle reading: 80
